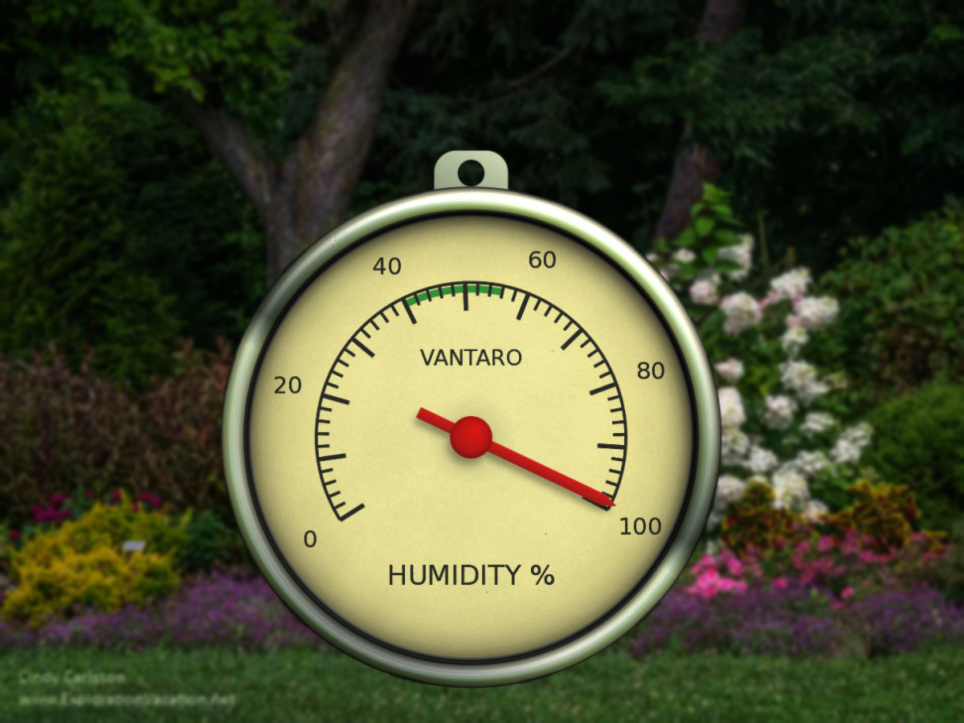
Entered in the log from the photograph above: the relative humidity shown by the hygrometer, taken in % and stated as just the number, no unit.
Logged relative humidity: 99
